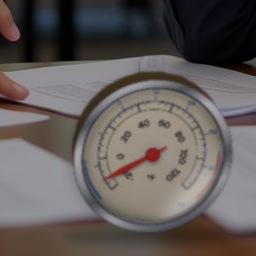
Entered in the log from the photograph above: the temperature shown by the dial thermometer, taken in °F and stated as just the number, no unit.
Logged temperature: -12
